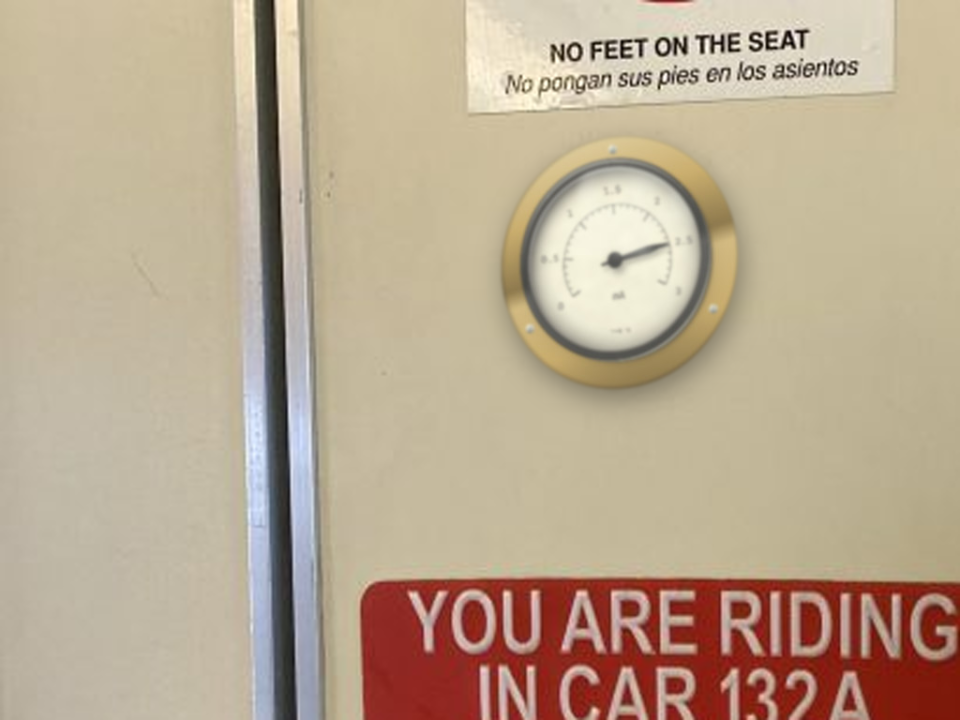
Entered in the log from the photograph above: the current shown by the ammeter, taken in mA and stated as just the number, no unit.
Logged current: 2.5
